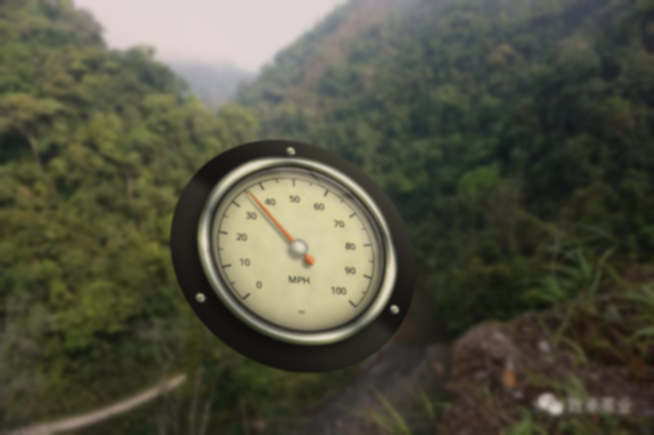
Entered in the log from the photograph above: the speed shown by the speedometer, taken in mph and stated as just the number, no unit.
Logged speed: 35
